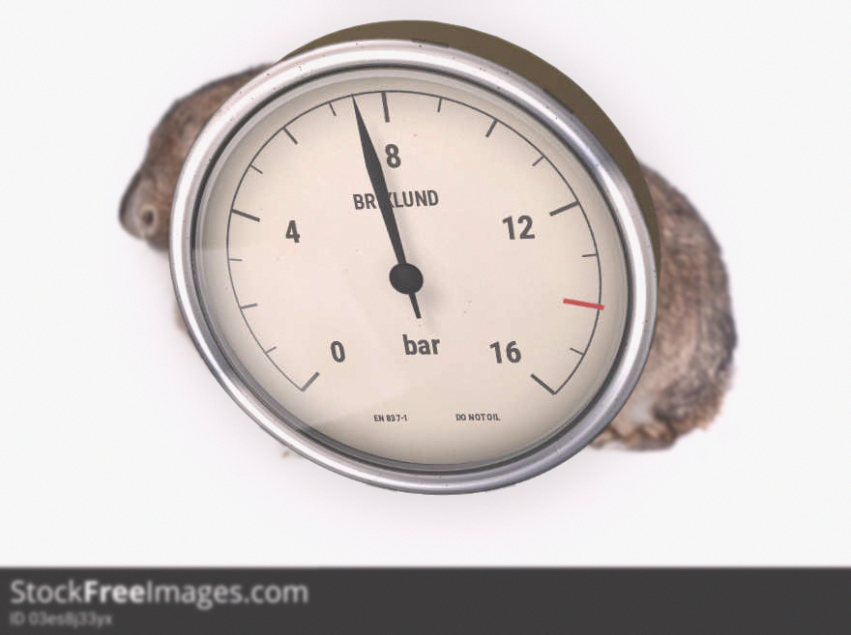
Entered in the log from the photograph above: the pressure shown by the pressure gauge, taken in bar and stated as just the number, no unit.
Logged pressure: 7.5
